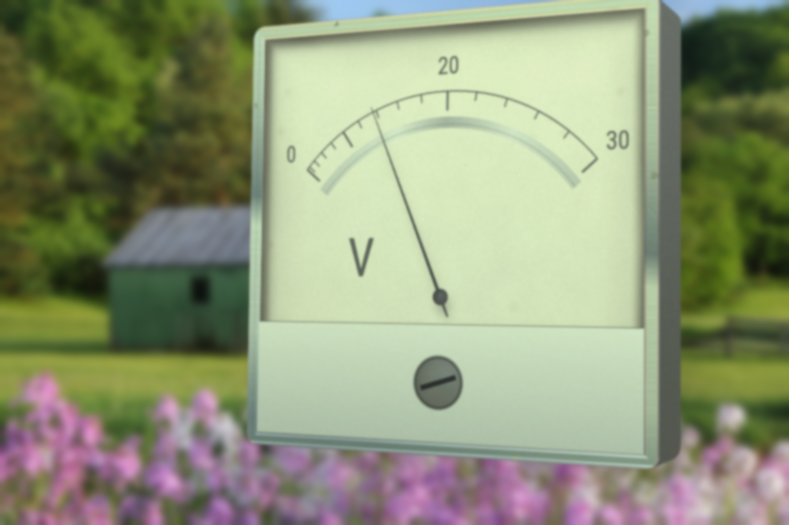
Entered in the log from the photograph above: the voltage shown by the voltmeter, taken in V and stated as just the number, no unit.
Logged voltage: 14
